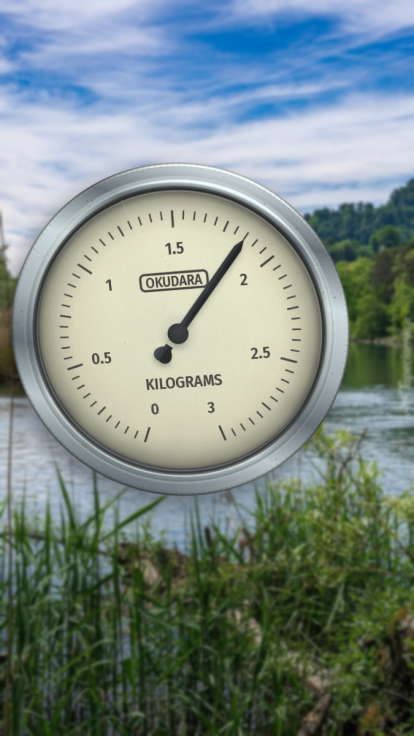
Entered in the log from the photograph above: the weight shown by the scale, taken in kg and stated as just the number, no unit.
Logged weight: 1.85
